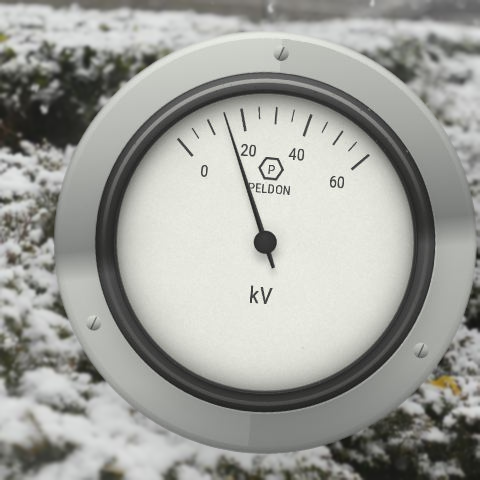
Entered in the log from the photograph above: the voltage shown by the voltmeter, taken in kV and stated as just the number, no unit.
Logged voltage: 15
